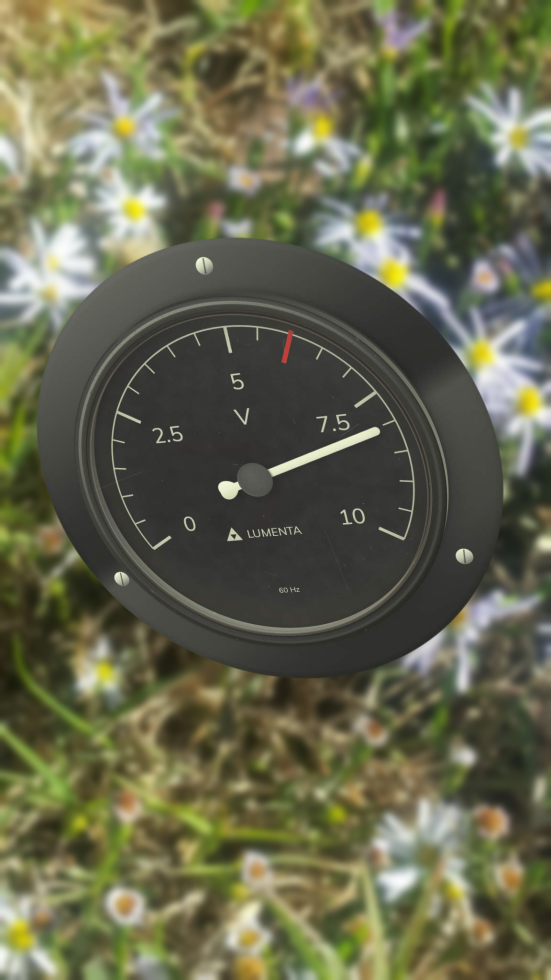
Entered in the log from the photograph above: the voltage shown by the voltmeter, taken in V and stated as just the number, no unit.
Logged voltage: 8
